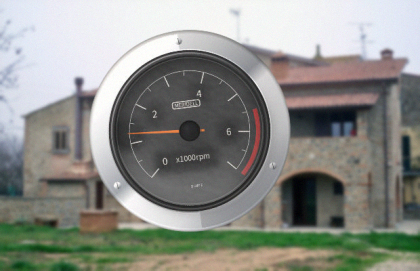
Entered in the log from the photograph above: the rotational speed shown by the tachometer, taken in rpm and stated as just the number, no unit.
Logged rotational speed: 1250
